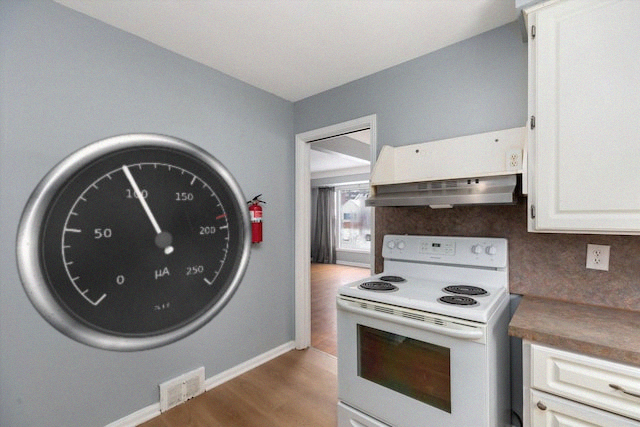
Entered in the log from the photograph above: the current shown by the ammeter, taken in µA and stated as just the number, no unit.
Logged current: 100
